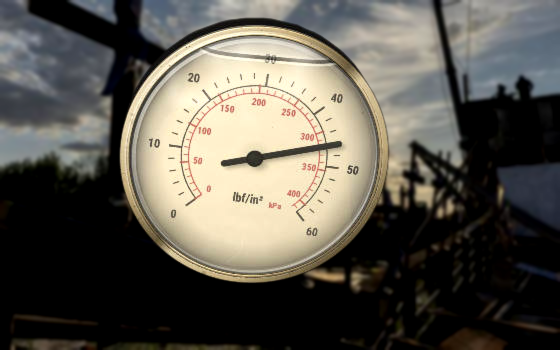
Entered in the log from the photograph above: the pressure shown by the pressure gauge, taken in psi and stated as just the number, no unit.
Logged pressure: 46
